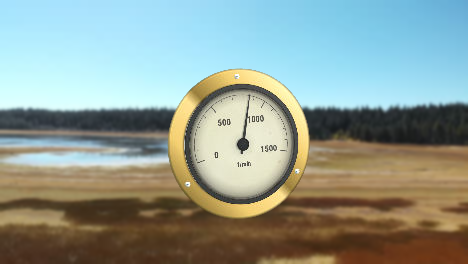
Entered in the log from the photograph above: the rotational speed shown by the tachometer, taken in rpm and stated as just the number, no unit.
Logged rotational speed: 850
